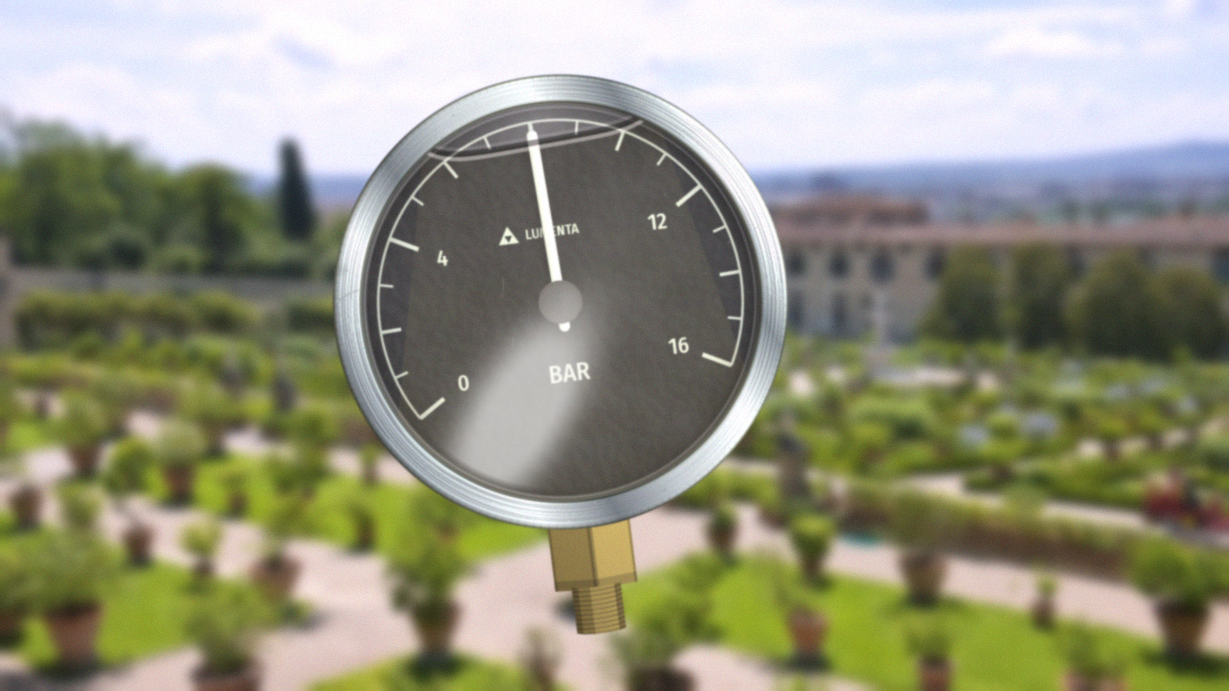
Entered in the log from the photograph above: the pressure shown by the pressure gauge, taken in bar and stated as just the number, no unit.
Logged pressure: 8
